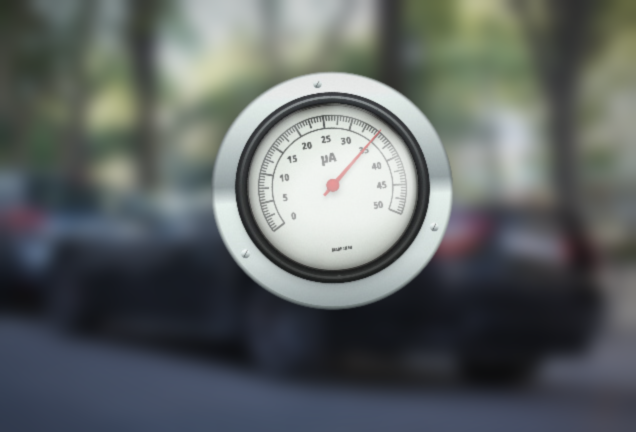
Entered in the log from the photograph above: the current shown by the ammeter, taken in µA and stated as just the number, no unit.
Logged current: 35
